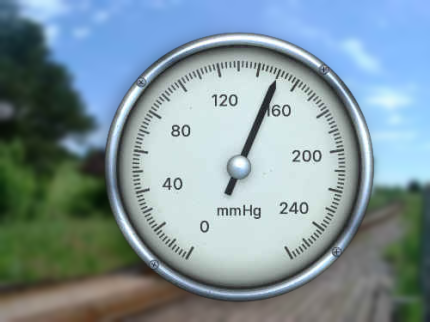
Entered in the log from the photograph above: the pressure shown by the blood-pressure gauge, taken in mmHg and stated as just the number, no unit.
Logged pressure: 150
